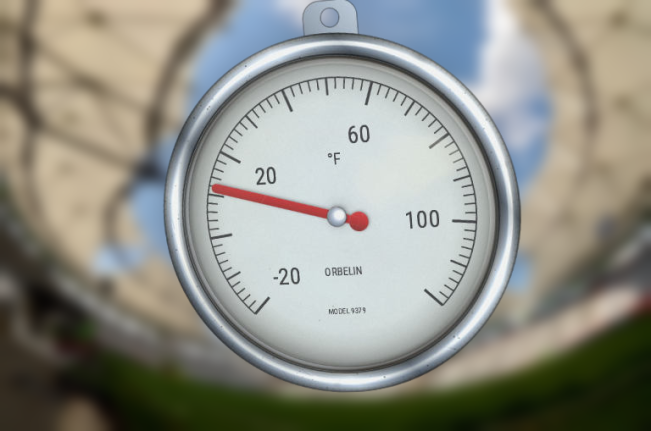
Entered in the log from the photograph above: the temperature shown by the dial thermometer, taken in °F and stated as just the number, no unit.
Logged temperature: 12
